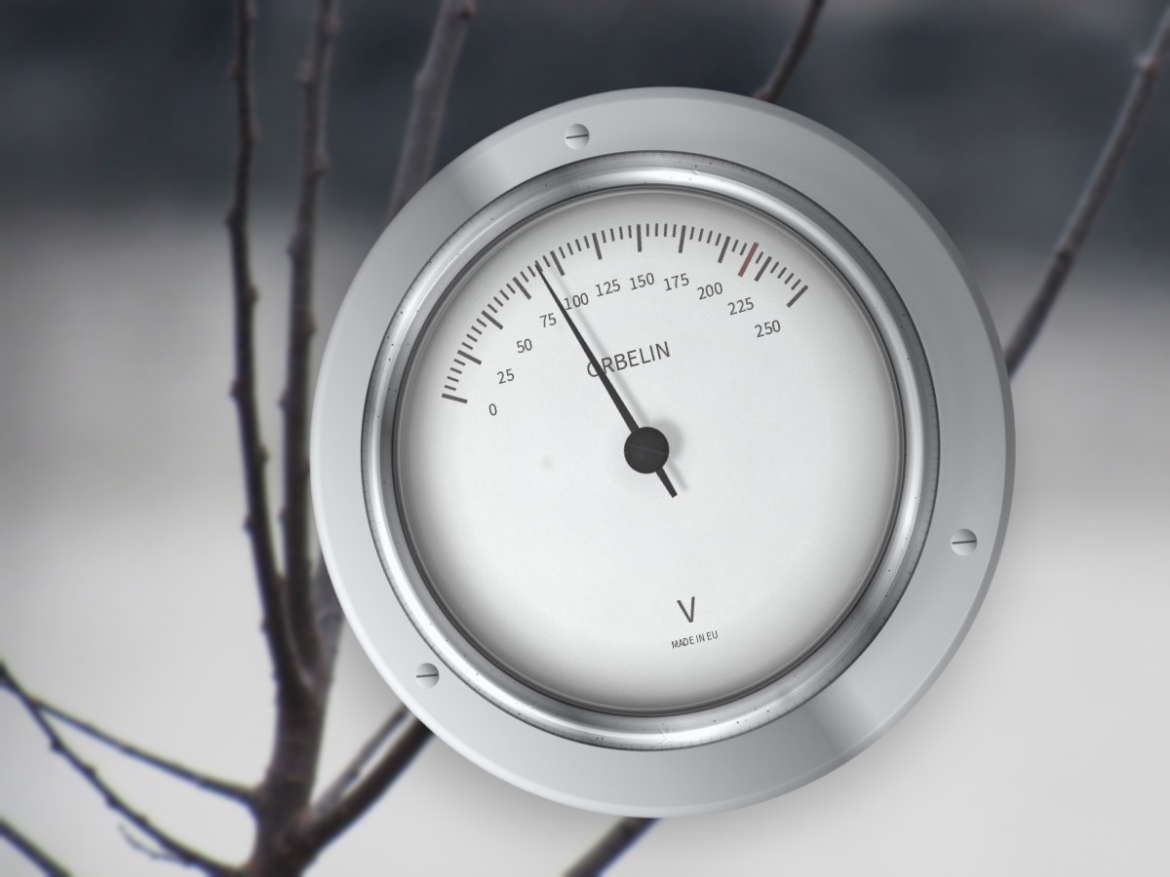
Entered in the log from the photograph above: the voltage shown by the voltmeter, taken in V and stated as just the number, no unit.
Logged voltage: 90
